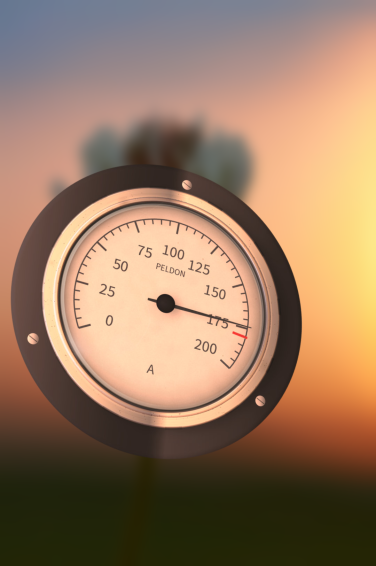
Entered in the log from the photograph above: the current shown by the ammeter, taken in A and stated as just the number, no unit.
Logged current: 175
